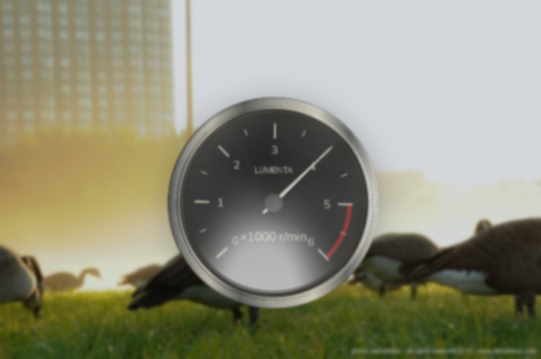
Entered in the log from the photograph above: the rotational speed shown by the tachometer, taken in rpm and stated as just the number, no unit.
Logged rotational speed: 4000
